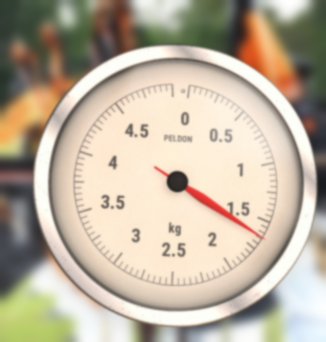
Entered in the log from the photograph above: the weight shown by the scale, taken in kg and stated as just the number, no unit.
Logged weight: 1.65
